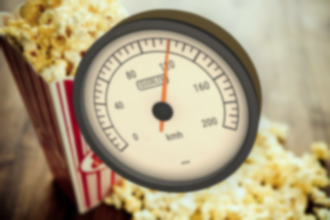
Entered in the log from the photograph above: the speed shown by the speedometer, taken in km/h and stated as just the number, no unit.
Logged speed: 120
